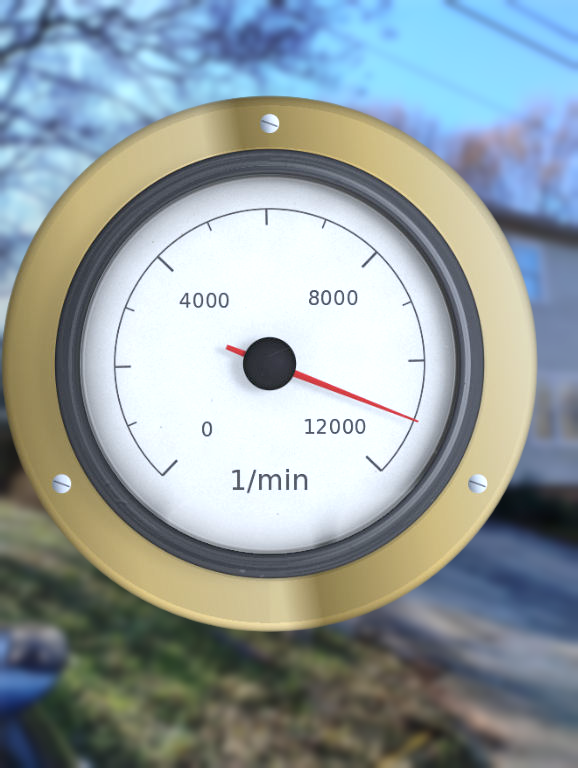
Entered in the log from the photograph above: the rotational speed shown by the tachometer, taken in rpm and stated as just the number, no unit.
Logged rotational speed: 11000
